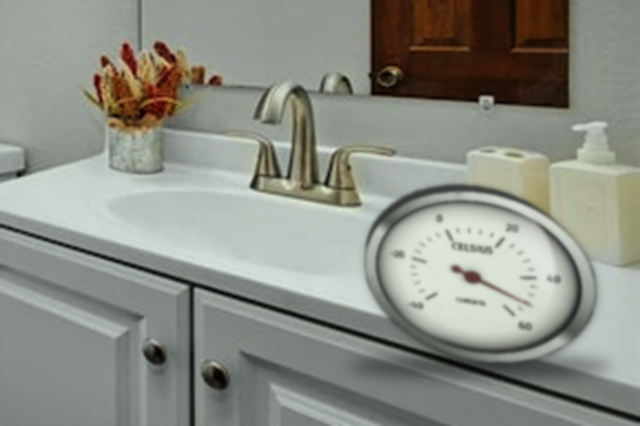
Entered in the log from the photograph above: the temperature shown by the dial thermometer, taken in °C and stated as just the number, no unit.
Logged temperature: 52
